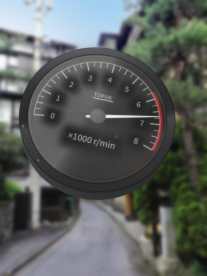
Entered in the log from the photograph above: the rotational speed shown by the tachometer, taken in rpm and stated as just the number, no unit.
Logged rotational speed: 6750
